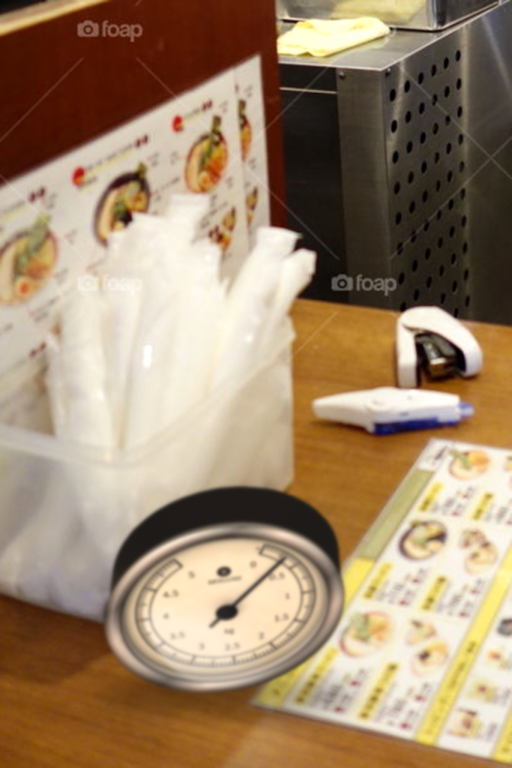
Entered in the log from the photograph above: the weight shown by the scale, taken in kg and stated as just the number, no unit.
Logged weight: 0.25
